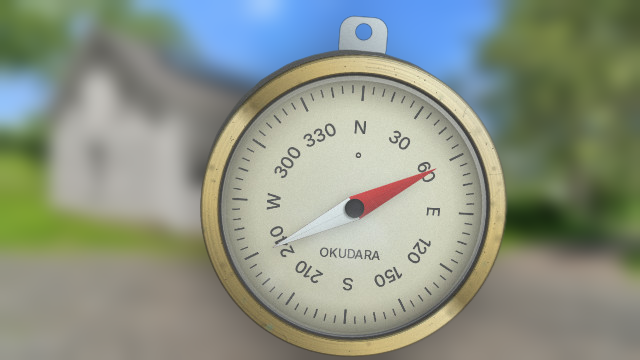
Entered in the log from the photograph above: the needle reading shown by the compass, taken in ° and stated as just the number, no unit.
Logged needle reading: 60
